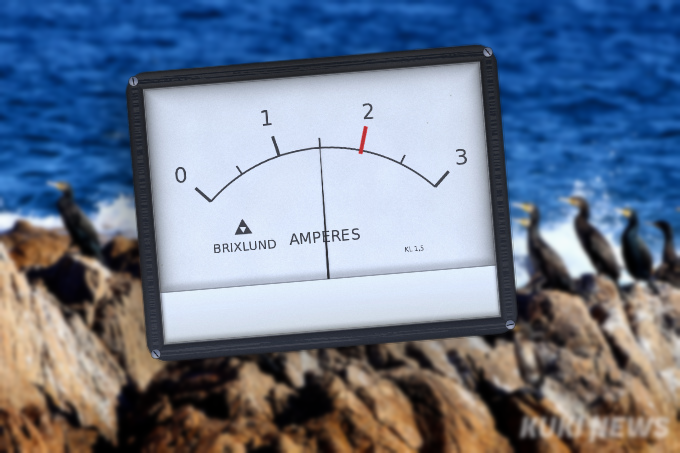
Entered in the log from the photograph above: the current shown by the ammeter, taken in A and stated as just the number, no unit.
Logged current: 1.5
